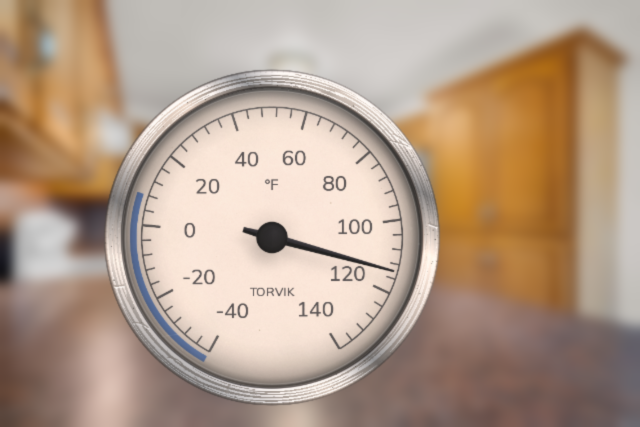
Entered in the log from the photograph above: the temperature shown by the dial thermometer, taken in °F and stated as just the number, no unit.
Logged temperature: 114
